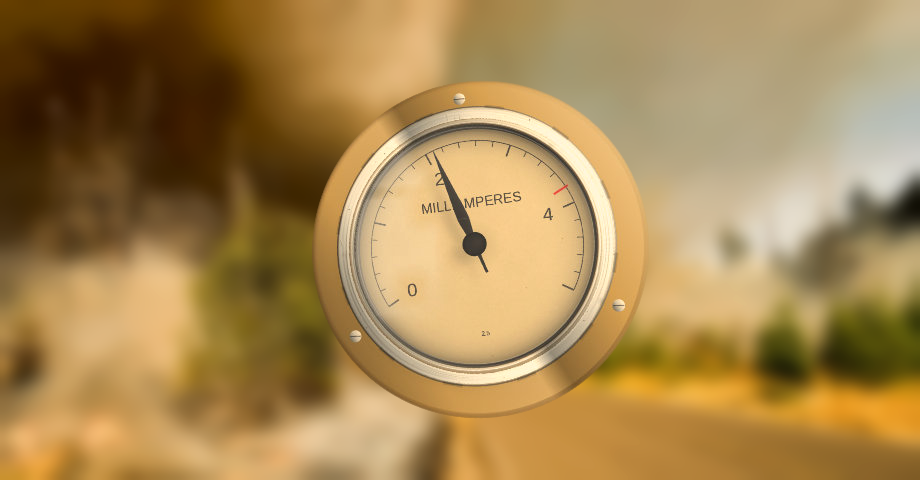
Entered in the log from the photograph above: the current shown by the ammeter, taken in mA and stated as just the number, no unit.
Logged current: 2.1
